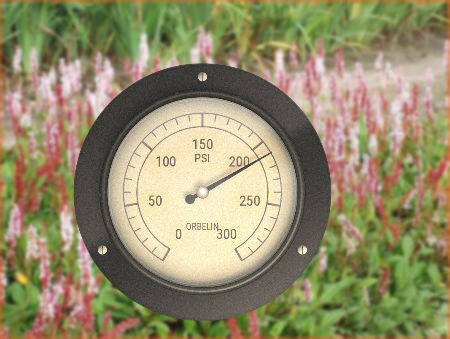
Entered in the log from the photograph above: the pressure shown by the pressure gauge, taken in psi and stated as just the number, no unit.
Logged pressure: 210
